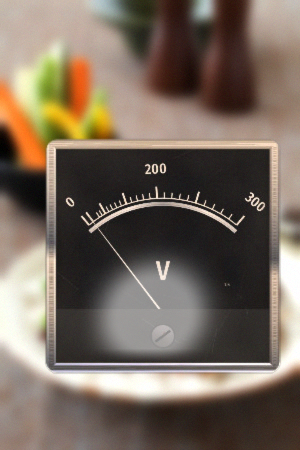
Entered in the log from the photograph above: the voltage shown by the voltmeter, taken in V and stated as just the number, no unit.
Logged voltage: 50
